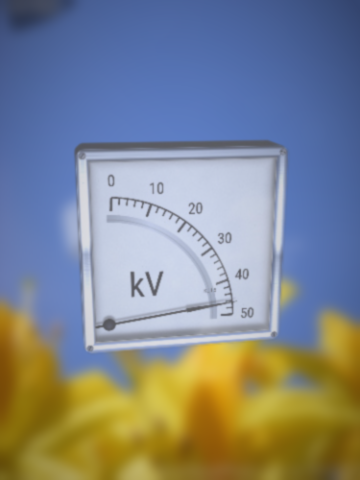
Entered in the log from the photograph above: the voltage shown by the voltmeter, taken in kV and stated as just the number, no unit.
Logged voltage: 46
